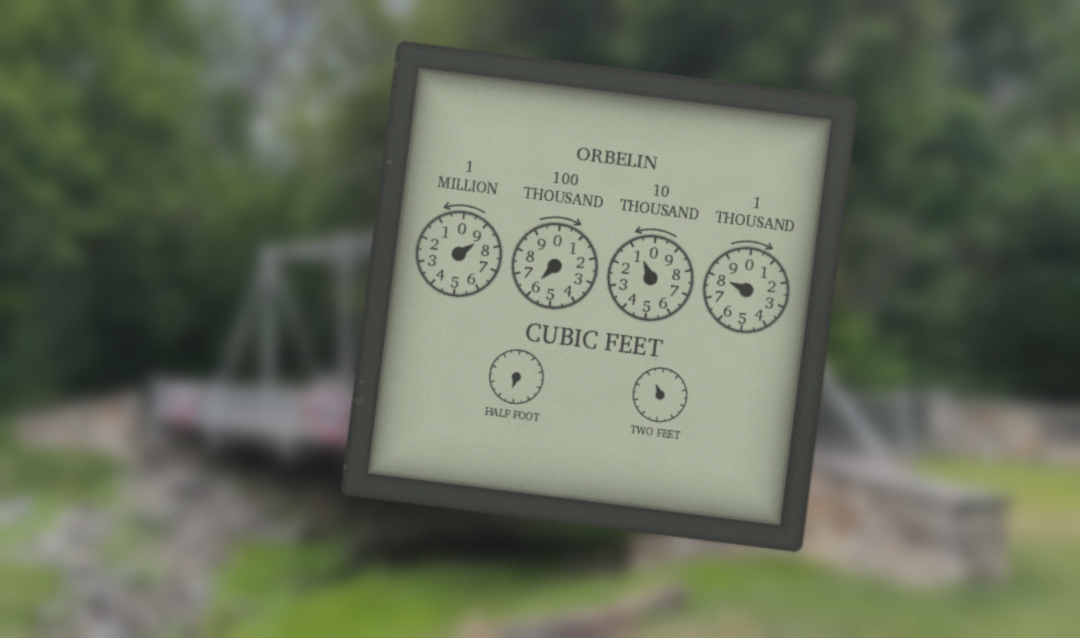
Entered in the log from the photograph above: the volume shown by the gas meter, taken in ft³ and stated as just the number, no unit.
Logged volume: 860800
